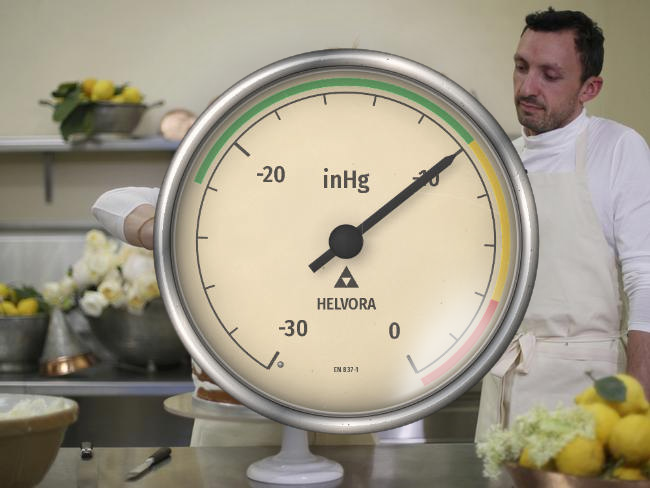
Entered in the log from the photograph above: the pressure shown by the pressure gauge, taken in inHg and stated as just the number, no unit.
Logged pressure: -10
